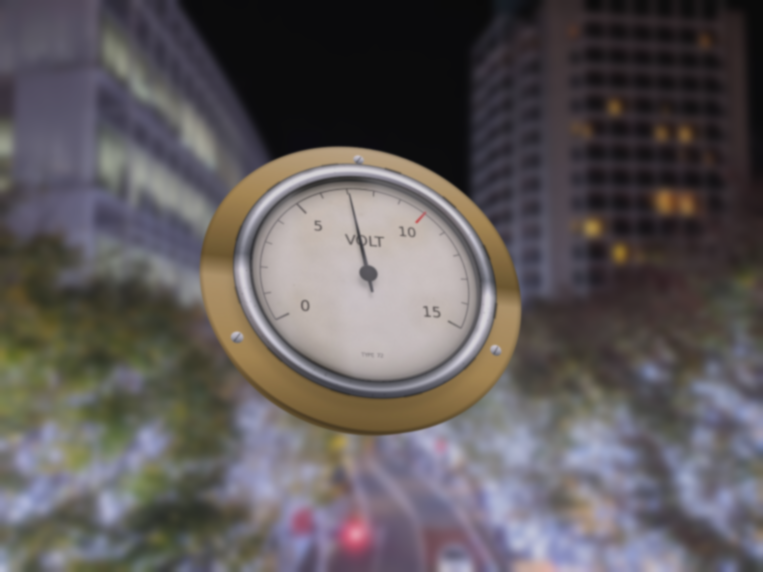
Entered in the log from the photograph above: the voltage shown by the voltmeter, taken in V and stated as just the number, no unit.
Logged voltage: 7
